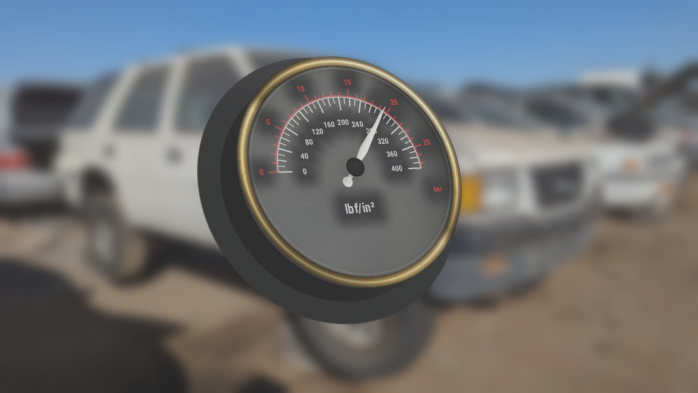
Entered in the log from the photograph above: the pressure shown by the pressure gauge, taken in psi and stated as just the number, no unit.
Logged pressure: 280
